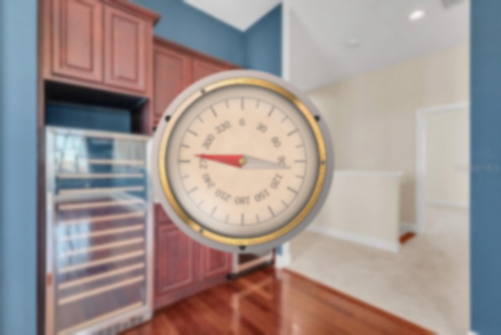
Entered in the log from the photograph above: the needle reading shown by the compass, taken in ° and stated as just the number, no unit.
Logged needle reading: 277.5
